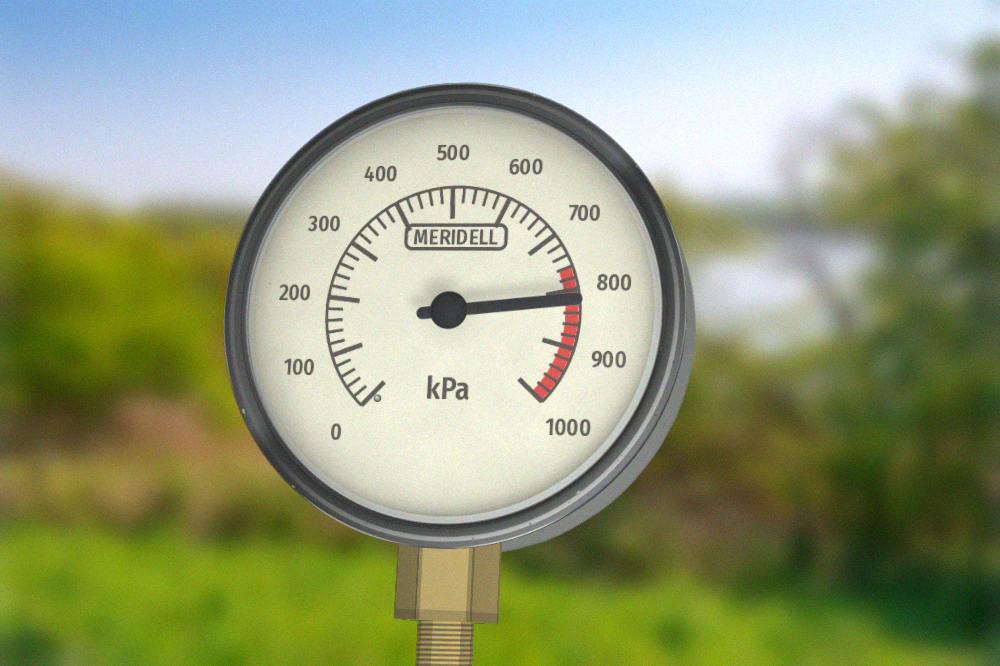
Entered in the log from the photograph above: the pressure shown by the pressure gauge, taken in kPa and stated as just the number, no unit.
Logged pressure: 820
